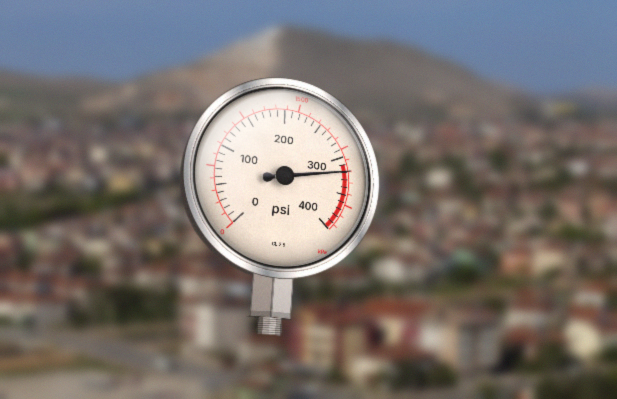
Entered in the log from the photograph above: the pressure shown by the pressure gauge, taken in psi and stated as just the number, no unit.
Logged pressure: 320
